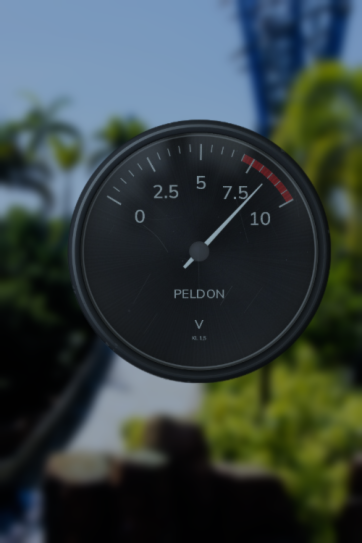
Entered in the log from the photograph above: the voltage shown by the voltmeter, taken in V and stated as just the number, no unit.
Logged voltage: 8.5
